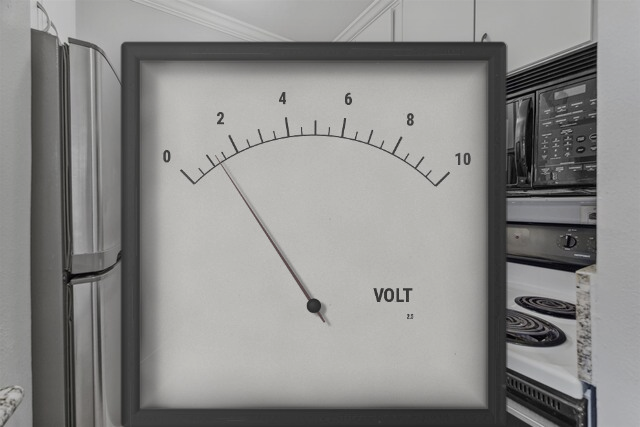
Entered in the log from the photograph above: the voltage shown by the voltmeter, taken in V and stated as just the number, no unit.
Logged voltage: 1.25
